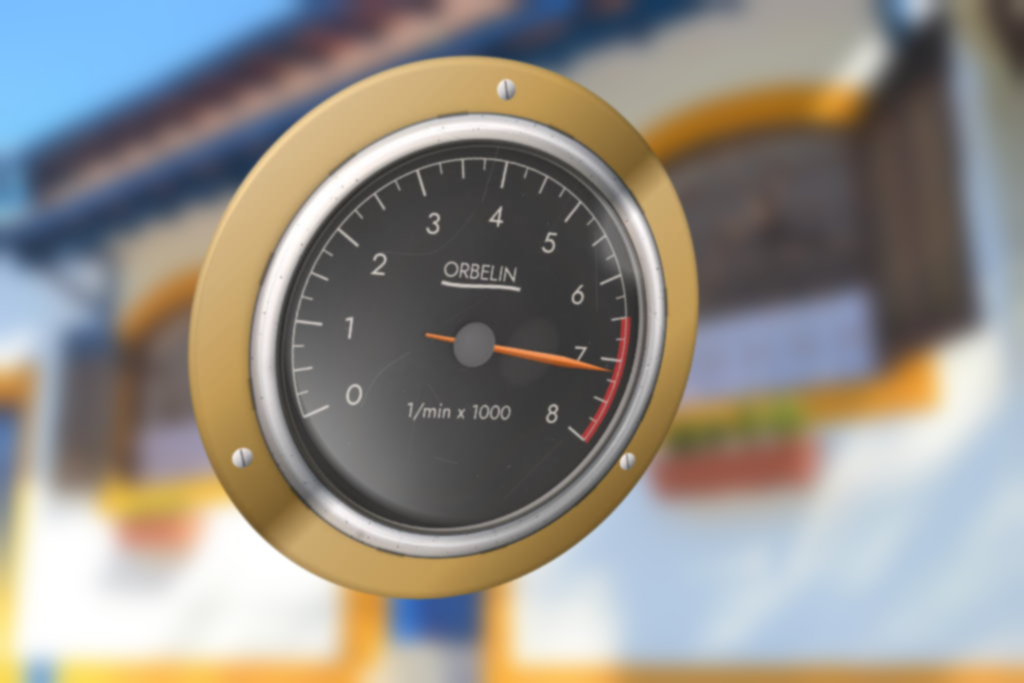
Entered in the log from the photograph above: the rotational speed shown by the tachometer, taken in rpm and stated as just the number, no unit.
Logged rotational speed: 7125
